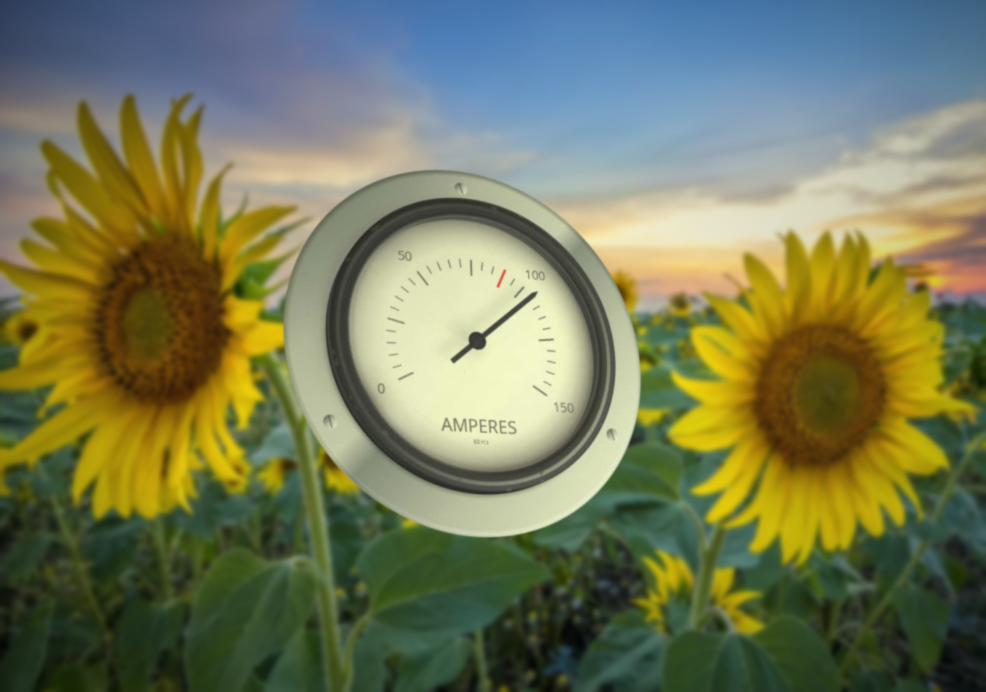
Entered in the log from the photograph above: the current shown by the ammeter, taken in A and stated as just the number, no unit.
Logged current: 105
